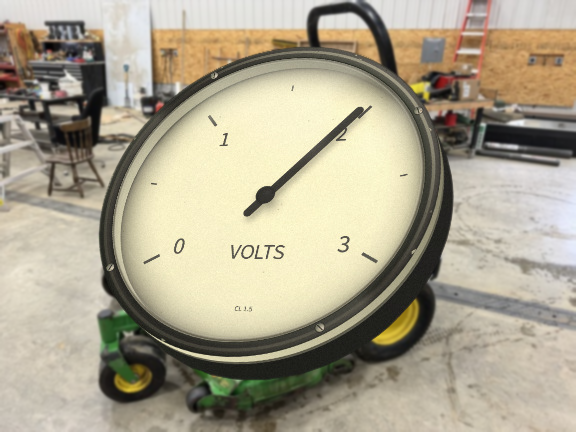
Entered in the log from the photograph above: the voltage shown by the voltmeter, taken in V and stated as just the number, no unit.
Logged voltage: 2
